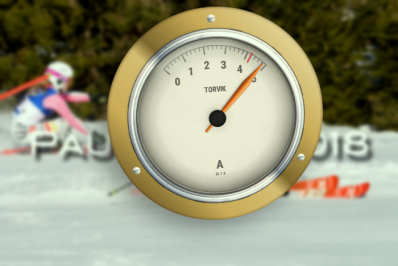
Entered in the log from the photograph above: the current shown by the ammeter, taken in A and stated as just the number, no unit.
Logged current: 4.8
